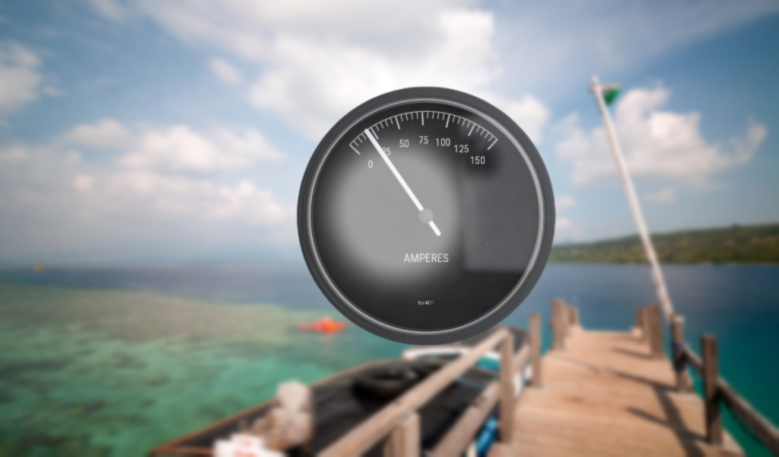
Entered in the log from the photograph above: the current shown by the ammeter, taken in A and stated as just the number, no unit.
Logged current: 20
